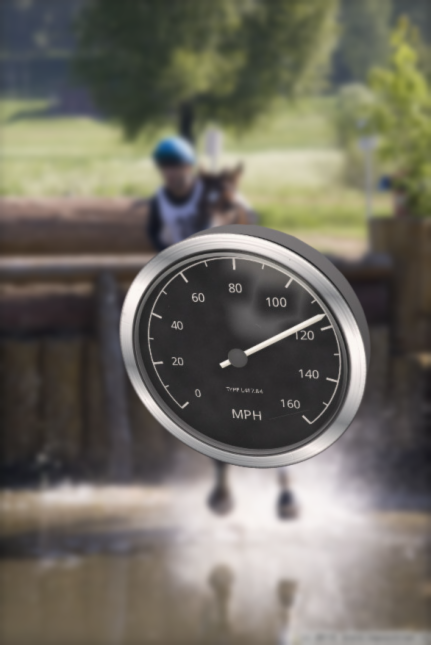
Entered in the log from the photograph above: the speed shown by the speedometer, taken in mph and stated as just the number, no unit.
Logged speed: 115
